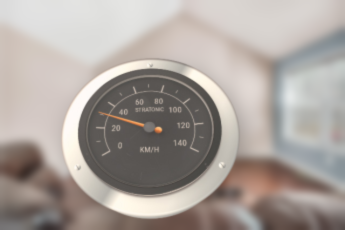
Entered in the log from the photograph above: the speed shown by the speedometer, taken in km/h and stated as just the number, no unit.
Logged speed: 30
